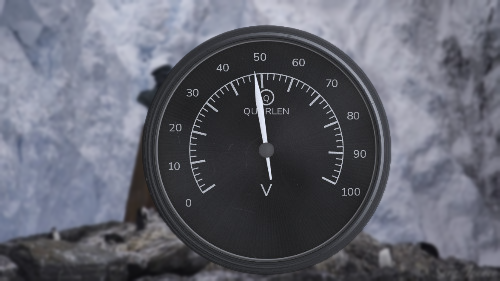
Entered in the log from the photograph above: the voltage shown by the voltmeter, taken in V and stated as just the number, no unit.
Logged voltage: 48
